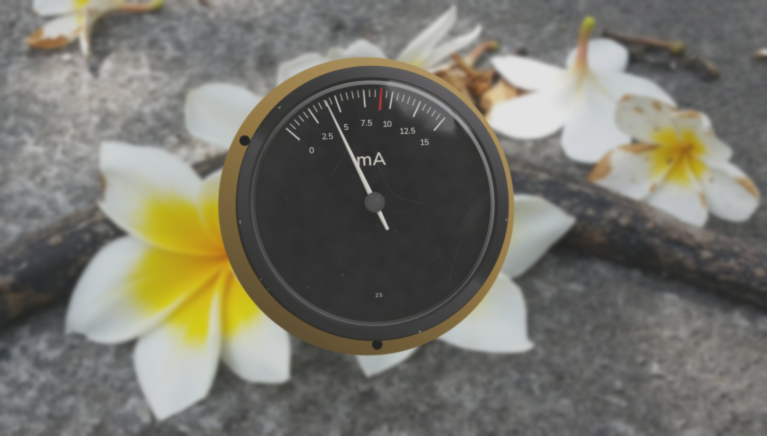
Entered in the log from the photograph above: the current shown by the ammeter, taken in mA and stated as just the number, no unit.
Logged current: 4
